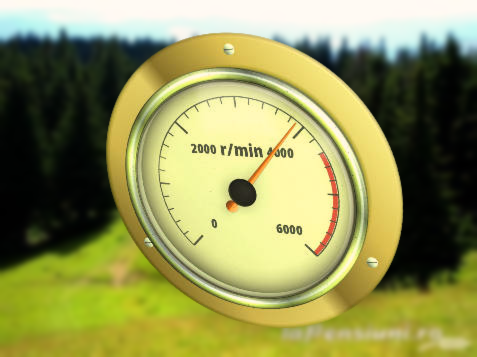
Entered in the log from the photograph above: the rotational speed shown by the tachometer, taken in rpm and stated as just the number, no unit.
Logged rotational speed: 3900
